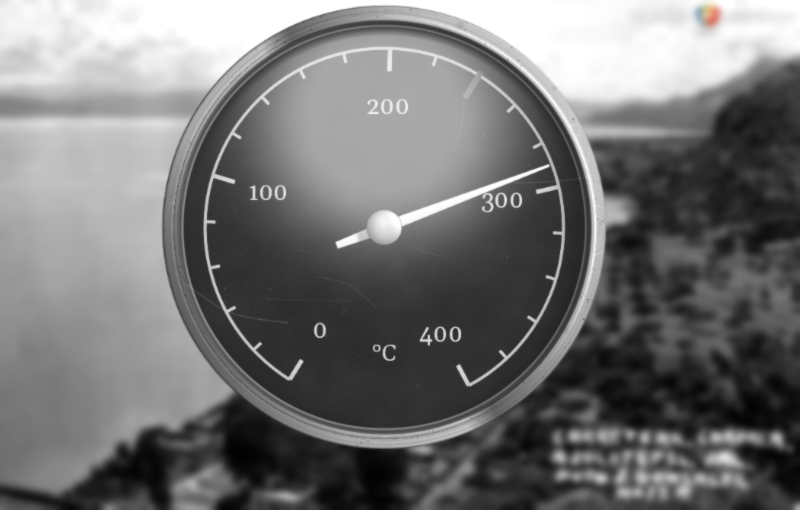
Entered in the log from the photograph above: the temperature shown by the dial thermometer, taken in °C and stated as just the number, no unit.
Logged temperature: 290
